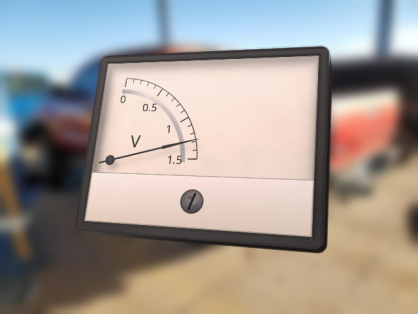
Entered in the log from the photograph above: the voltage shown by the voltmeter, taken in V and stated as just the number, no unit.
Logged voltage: 1.3
